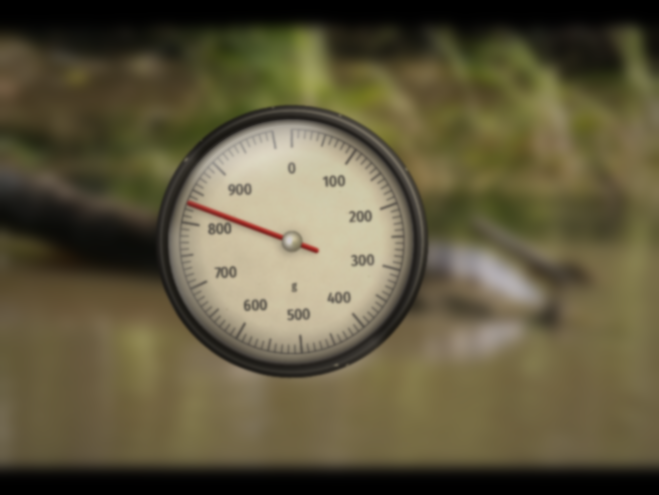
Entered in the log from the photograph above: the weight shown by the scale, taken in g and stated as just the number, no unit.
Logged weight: 830
